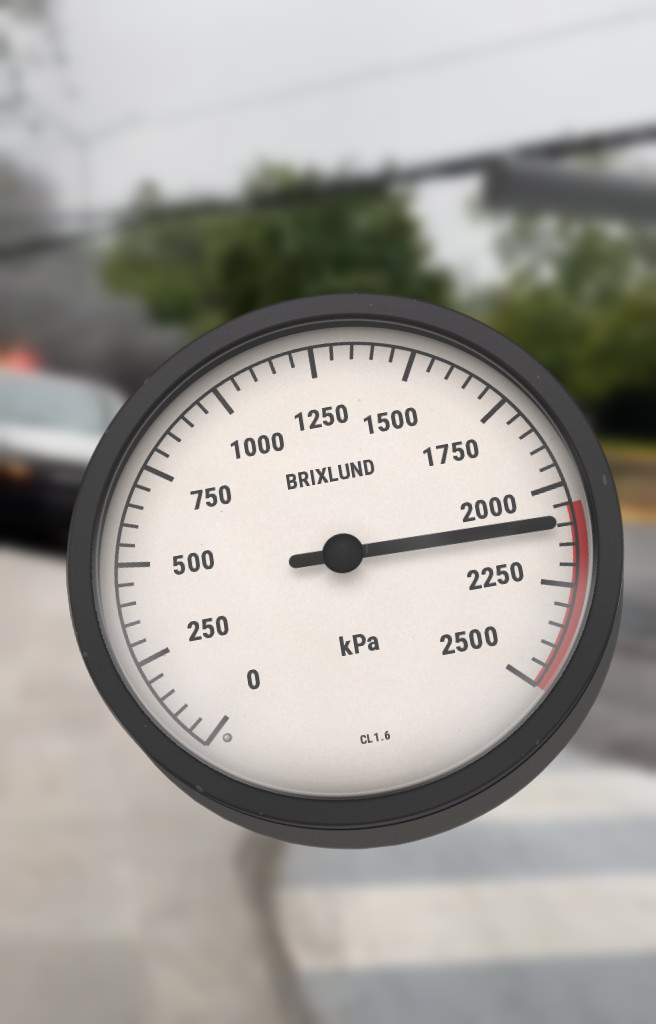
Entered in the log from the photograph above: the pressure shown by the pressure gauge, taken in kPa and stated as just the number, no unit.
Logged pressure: 2100
